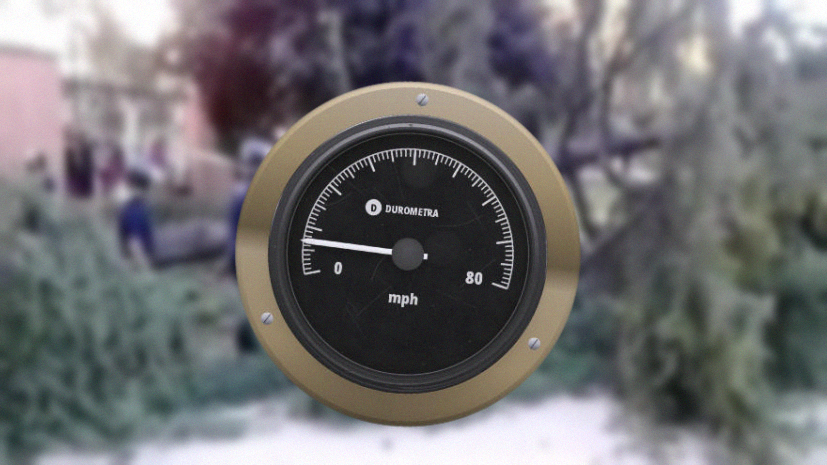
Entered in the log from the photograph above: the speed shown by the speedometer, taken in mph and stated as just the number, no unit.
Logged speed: 7
